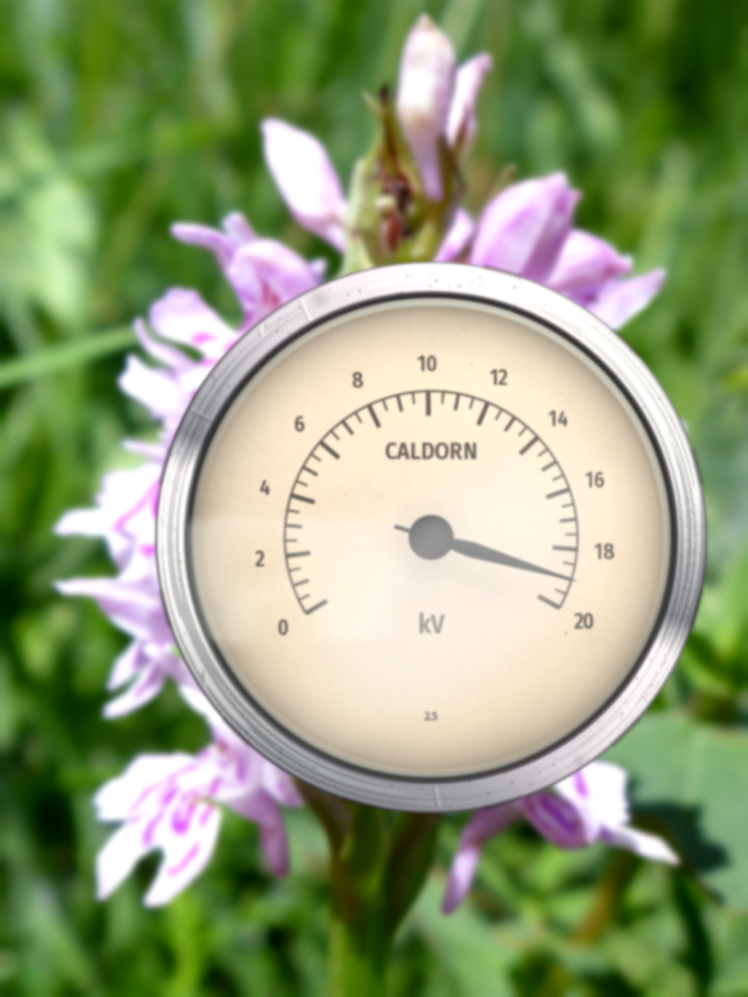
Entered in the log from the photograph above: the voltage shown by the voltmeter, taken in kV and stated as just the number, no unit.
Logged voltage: 19
